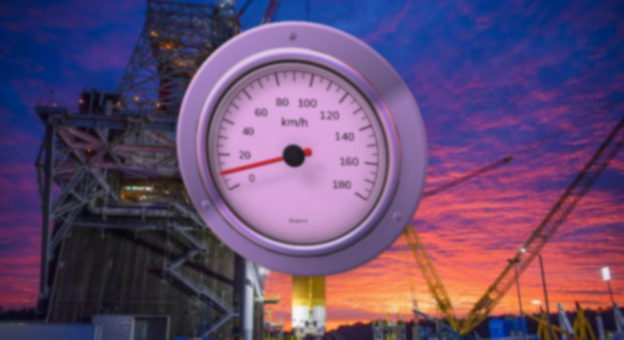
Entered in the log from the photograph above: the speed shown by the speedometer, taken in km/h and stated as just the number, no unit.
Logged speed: 10
